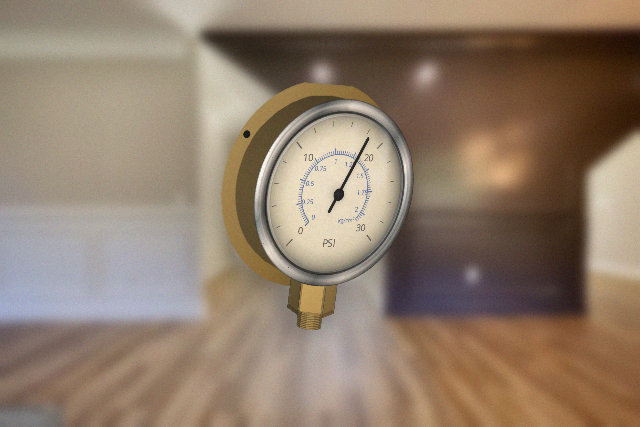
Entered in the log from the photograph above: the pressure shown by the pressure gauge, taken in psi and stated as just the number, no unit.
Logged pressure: 18
